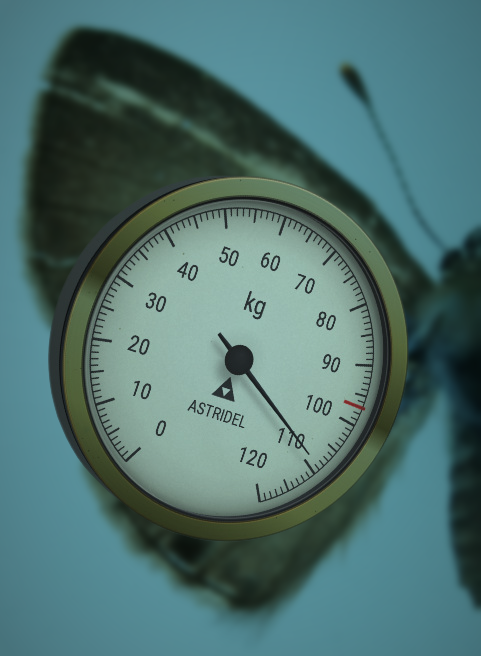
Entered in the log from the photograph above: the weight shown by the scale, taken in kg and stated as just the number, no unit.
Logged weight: 109
